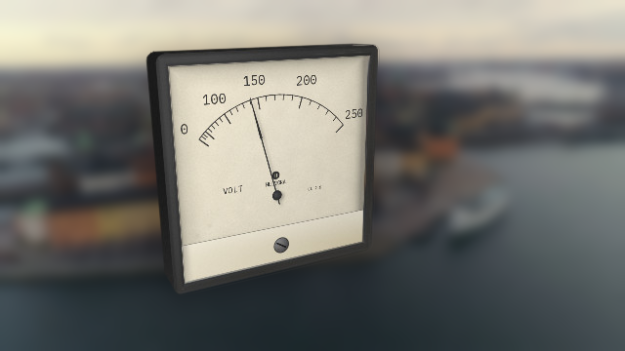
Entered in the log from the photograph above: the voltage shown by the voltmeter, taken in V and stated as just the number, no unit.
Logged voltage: 140
